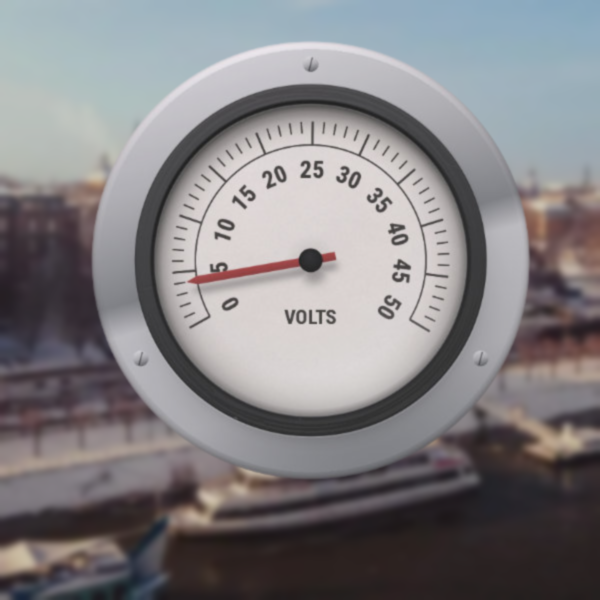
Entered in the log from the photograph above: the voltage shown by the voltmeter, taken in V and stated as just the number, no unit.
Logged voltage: 4
